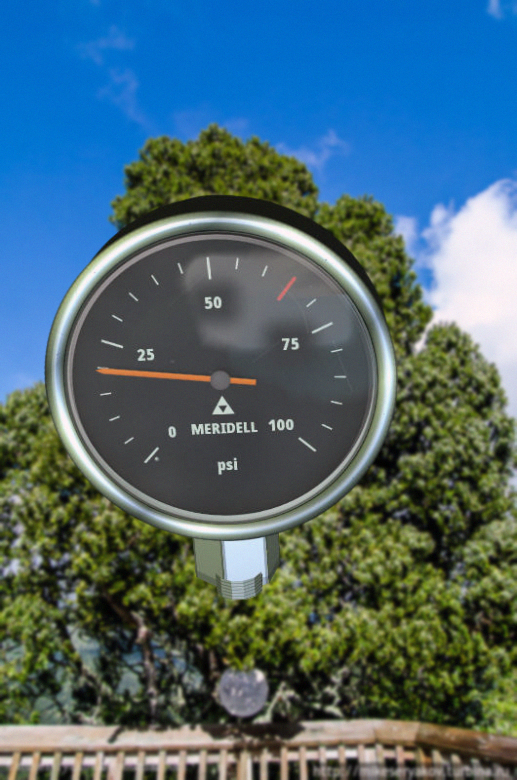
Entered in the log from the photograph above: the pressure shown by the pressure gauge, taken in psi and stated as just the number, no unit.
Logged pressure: 20
